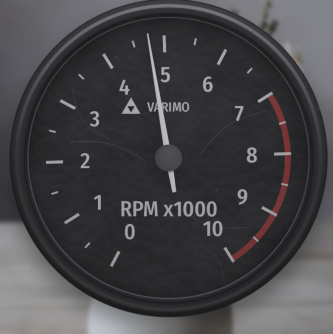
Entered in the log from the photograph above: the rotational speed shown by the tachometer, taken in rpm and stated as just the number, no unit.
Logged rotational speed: 4750
